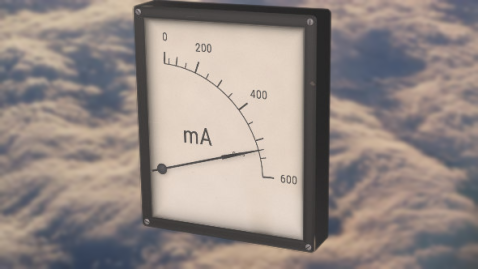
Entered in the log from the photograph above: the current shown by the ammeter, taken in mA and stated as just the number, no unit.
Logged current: 525
